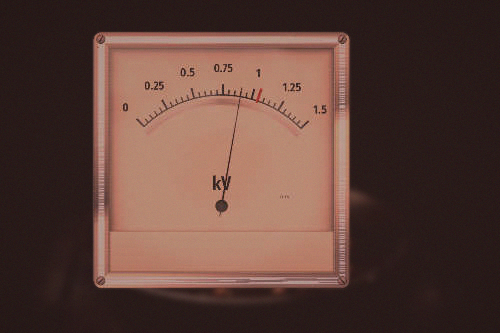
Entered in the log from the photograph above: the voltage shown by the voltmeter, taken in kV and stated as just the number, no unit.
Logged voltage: 0.9
